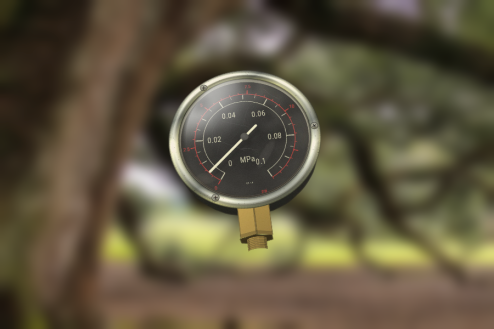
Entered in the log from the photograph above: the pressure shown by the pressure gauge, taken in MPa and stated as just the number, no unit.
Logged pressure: 0.005
